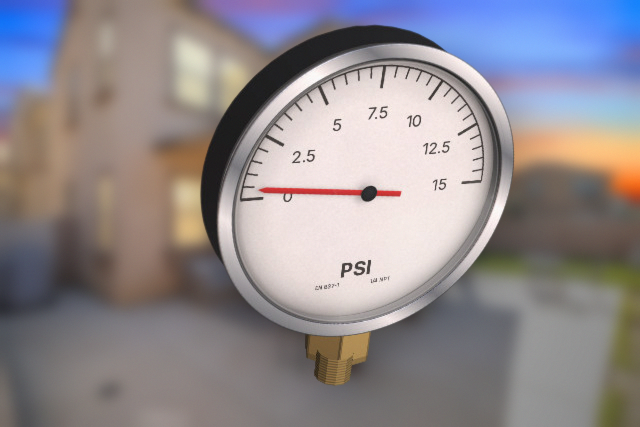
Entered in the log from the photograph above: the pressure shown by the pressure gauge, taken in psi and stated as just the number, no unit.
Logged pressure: 0.5
